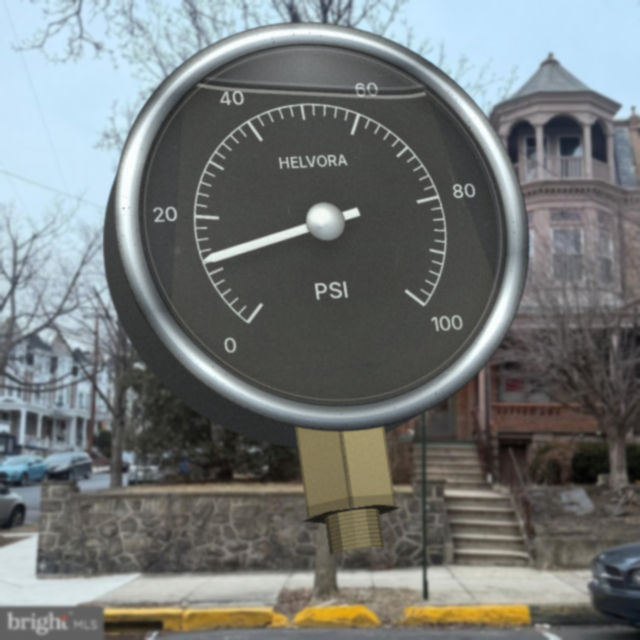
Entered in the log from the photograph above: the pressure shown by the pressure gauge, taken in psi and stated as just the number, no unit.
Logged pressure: 12
